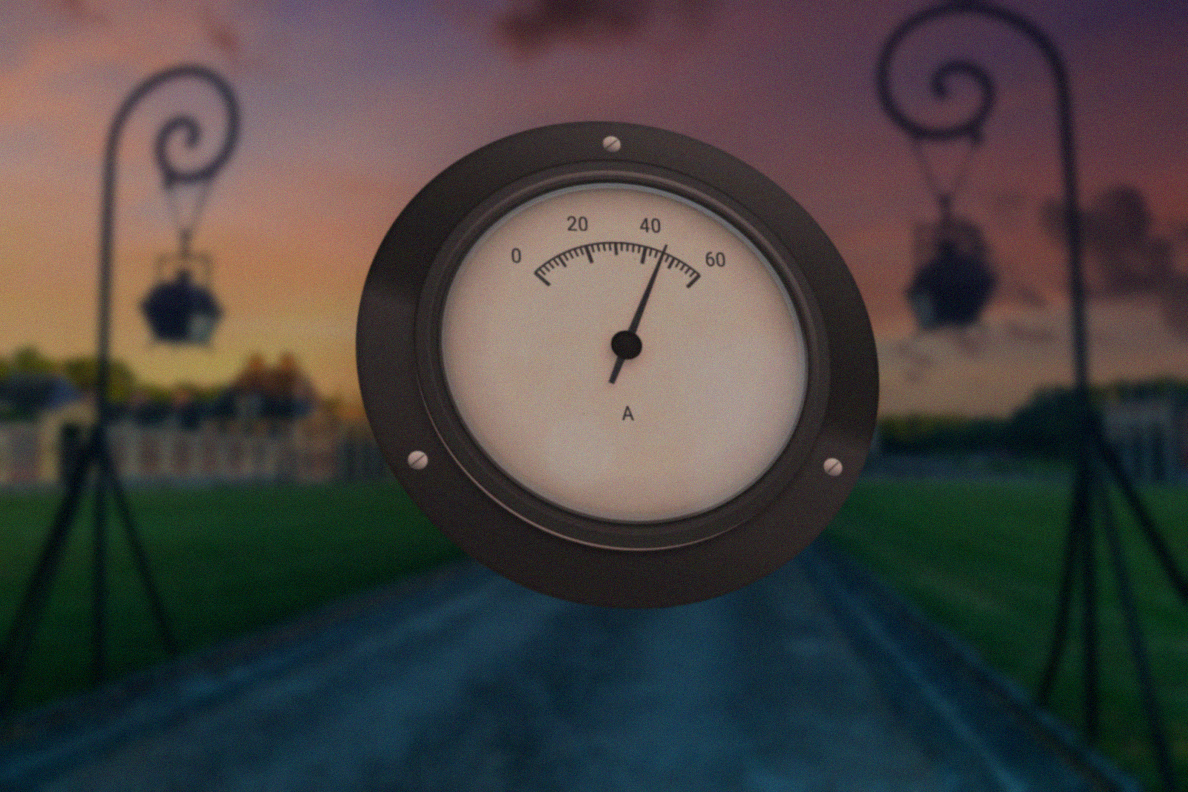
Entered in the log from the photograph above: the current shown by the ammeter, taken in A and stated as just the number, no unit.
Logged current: 46
